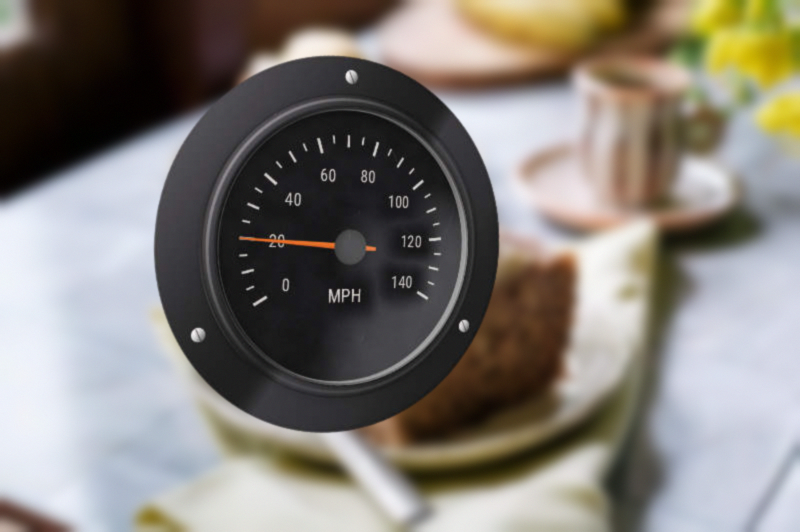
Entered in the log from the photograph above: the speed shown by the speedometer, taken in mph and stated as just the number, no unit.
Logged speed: 20
